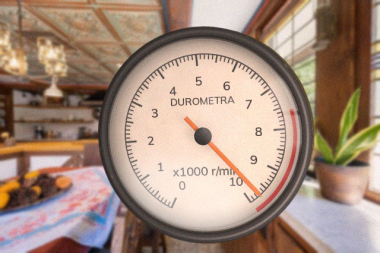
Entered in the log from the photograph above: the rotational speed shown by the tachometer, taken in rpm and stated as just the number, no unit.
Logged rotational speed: 9700
